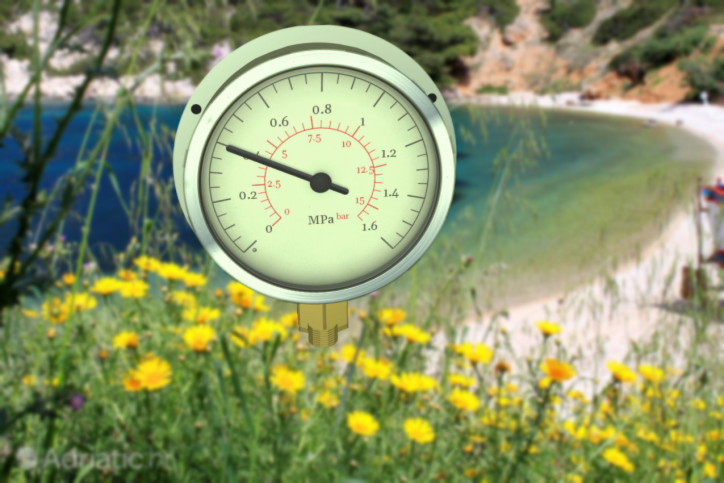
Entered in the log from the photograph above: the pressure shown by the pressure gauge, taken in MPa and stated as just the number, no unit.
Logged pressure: 0.4
